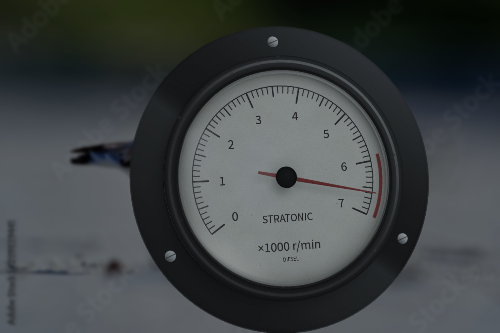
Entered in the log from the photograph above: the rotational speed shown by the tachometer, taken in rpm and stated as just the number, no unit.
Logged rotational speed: 6600
